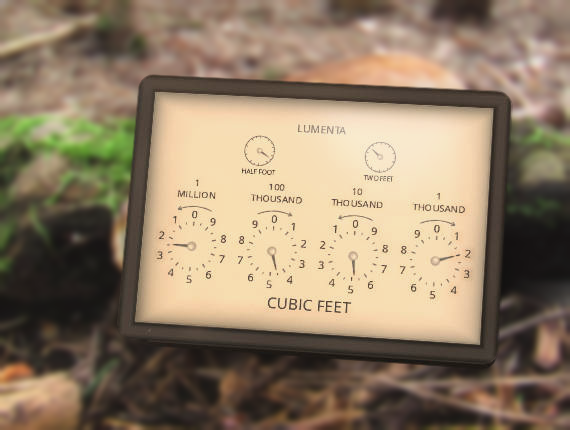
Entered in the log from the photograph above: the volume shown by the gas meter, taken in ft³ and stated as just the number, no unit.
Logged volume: 245200
